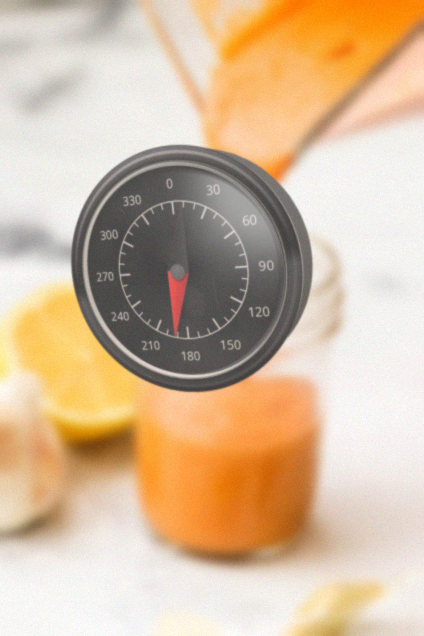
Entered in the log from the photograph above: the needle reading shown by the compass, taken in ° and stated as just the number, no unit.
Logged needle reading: 190
